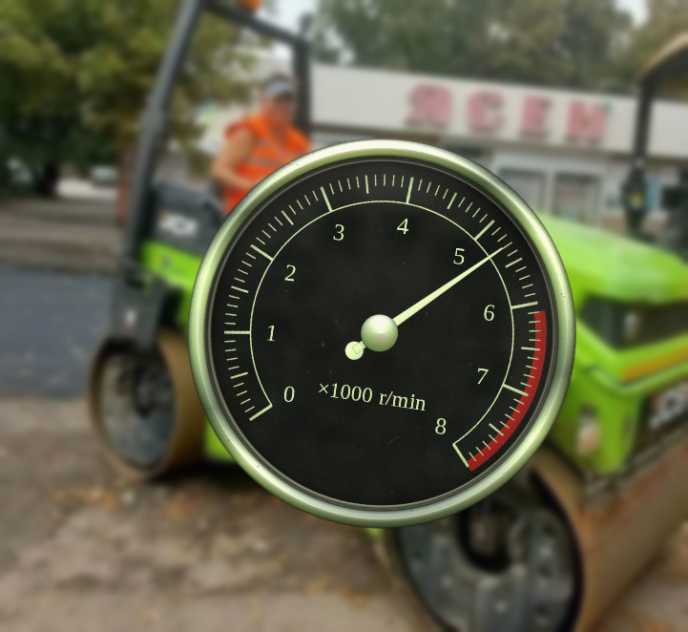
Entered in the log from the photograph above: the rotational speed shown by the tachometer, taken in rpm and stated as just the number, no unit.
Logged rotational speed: 5300
